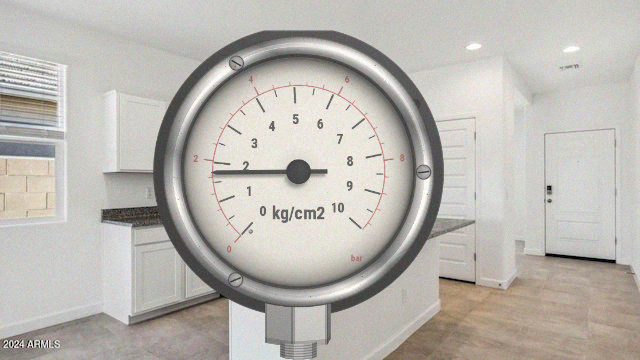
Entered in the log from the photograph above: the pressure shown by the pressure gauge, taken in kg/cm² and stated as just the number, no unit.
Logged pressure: 1.75
